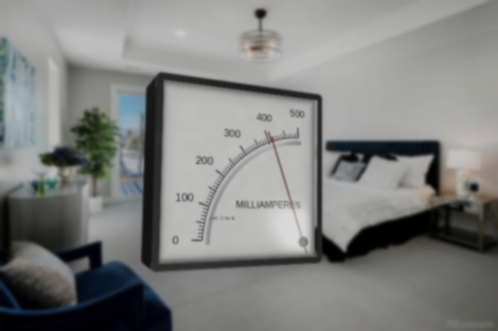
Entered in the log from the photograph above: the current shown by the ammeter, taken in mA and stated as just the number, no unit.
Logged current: 400
